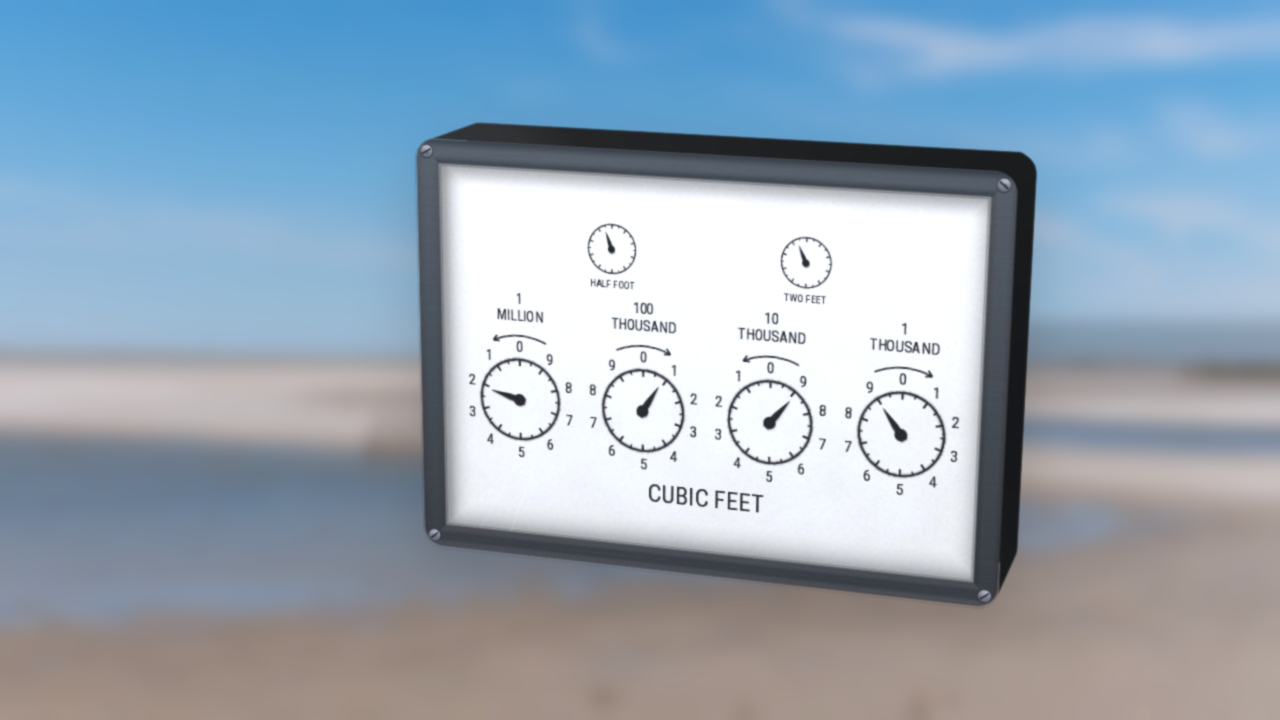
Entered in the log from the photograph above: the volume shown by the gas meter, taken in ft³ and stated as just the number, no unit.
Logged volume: 208900
